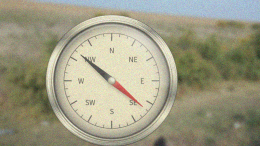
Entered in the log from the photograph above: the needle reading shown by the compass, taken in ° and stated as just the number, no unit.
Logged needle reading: 130
